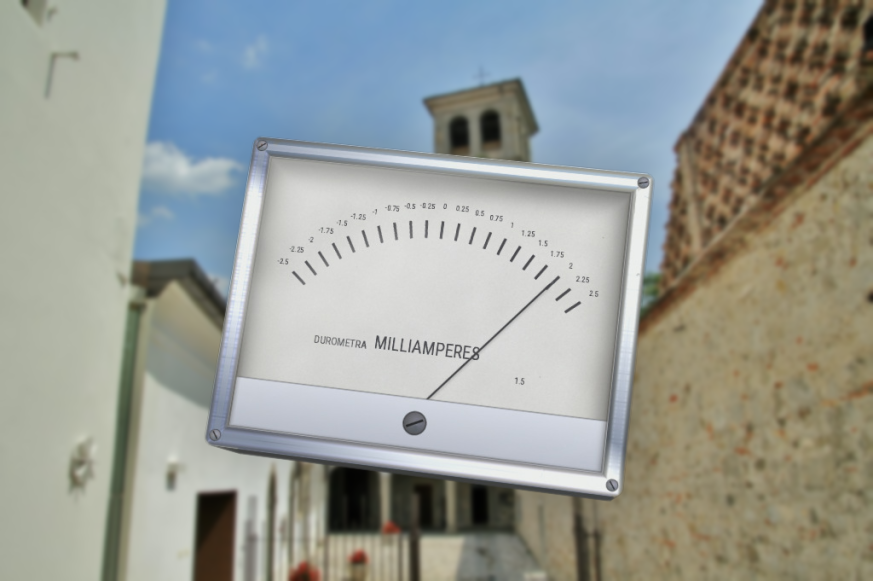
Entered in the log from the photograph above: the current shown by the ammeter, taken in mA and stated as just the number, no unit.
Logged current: 2
